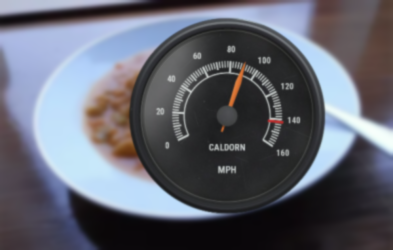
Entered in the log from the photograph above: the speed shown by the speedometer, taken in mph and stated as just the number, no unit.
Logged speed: 90
